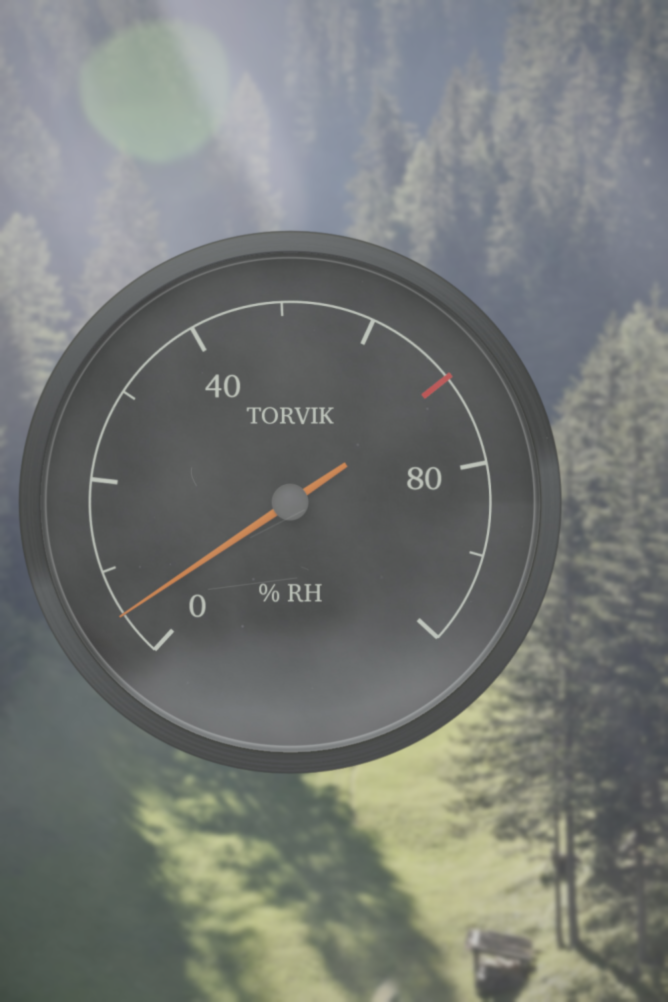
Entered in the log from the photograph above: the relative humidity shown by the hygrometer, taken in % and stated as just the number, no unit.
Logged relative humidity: 5
